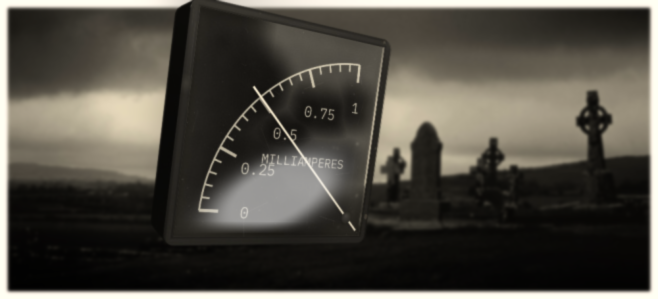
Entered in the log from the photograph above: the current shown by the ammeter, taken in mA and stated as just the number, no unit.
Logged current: 0.5
